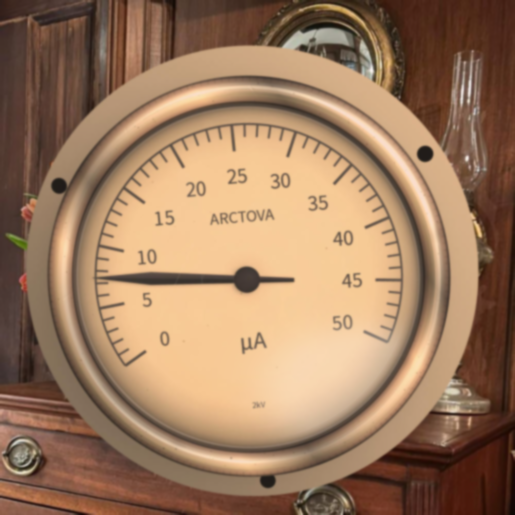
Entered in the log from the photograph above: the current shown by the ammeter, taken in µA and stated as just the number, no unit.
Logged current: 7.5
